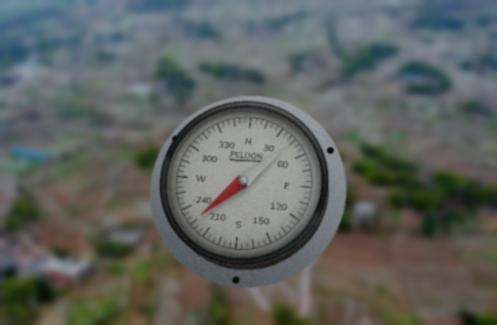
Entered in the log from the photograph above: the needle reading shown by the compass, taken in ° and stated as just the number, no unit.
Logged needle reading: 225
